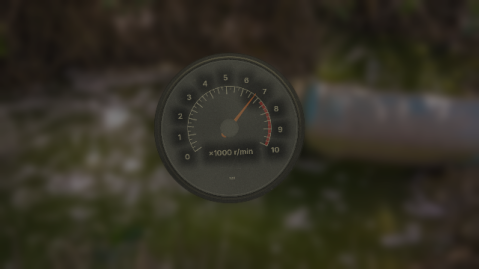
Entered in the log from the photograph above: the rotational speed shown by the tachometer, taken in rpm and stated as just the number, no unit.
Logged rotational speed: 6750
